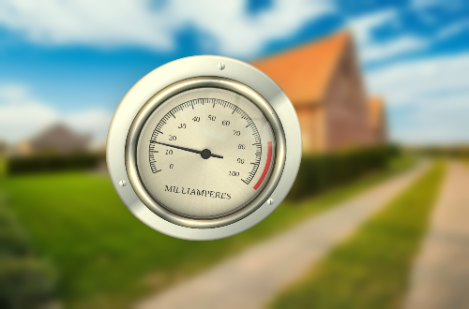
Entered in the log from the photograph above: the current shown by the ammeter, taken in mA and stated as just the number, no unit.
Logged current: 15
